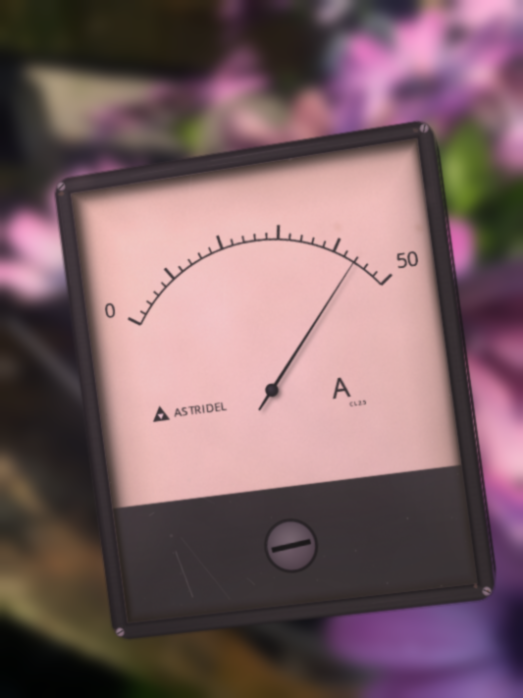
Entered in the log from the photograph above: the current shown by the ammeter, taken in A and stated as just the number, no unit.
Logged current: 44
